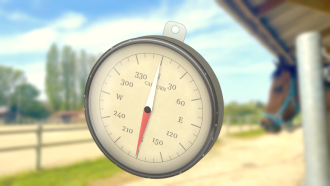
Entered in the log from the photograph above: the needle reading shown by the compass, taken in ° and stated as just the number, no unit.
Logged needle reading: 180
